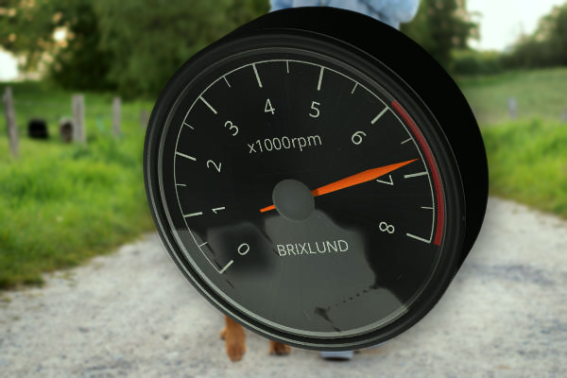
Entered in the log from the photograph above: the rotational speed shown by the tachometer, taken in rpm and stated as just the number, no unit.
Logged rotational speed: 6750
